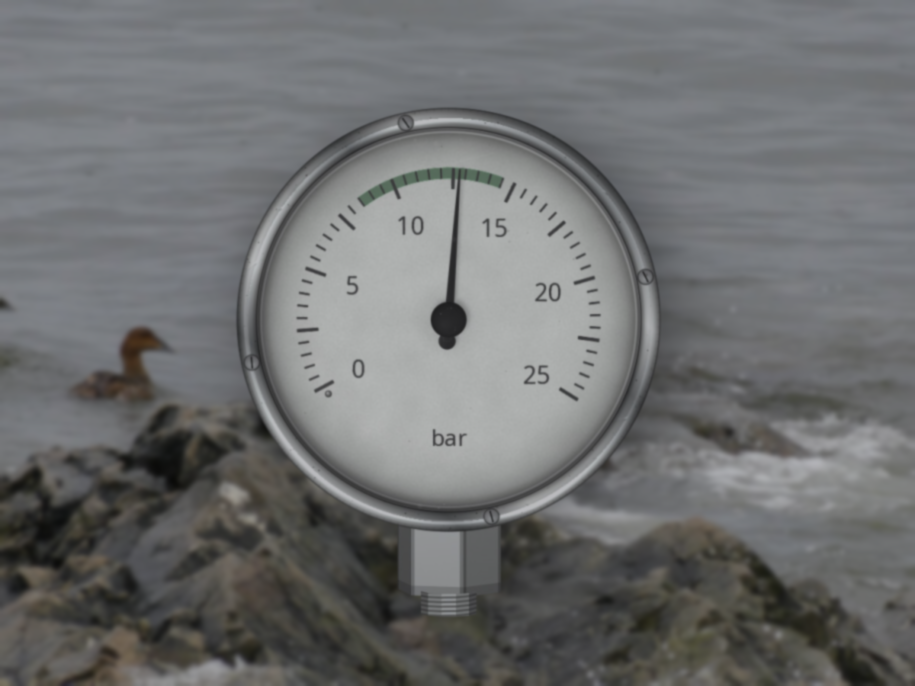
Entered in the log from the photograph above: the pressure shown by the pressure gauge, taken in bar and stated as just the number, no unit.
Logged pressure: 12.75
